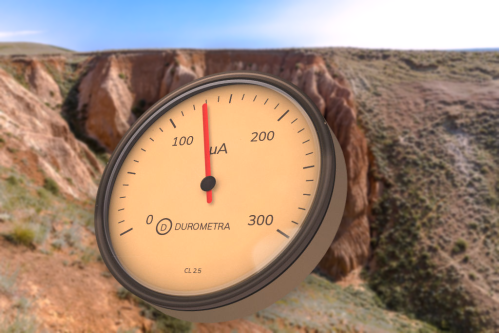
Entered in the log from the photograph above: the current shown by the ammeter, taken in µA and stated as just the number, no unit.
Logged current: 130
